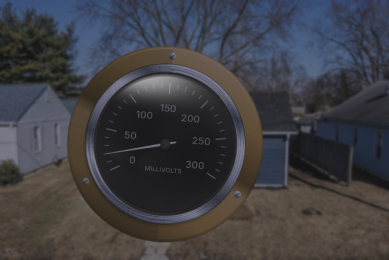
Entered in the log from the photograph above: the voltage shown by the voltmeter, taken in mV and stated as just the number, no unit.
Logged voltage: 20
